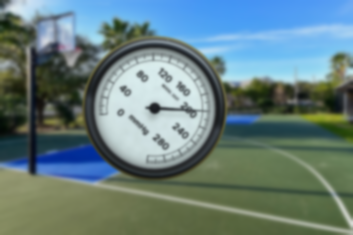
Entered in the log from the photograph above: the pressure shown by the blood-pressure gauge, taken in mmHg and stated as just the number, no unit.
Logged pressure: 200
